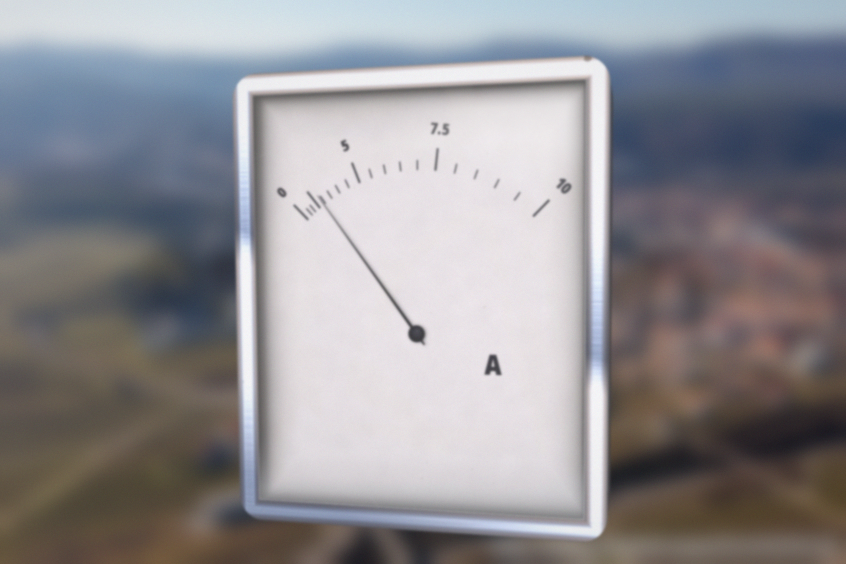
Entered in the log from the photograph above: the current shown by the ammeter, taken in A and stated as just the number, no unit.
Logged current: 3
